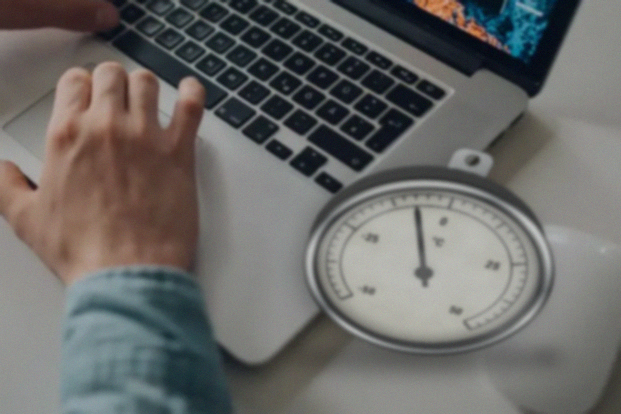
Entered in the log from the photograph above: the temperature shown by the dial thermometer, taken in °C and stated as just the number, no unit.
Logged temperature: -7.5
